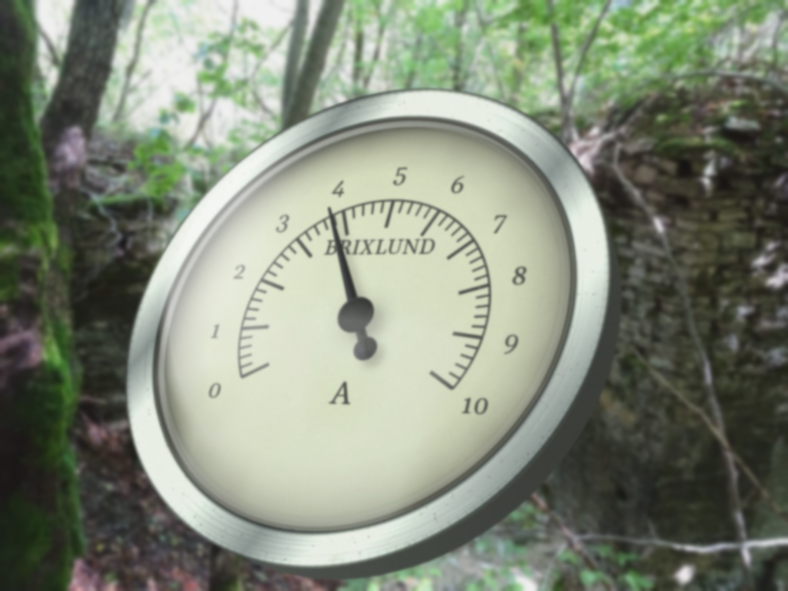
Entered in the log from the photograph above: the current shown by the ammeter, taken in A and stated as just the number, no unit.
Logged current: 3.8
